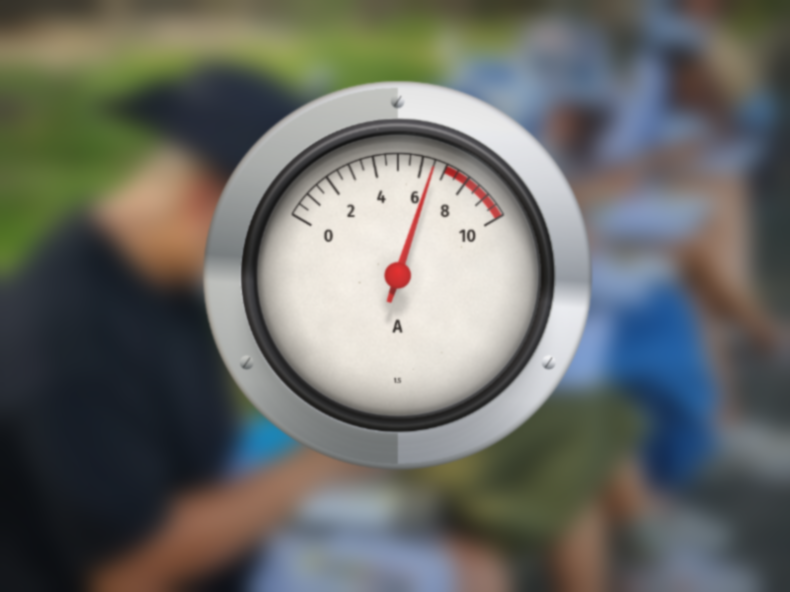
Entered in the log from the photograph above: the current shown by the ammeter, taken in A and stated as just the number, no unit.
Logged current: 6.5
